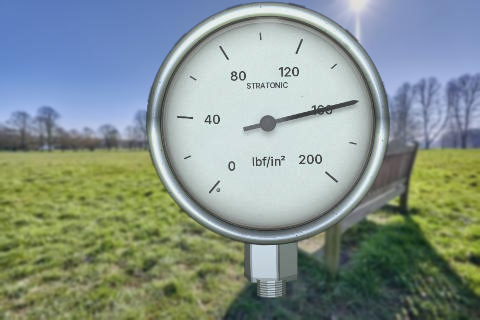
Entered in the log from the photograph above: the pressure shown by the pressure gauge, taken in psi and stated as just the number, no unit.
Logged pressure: 160
